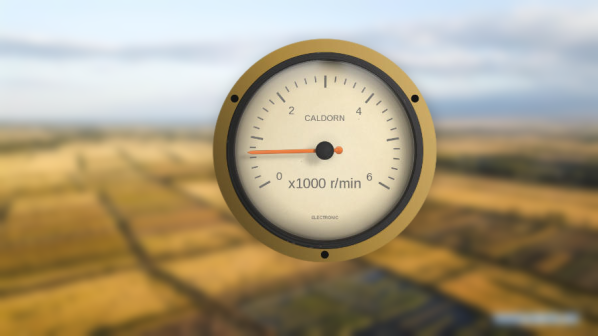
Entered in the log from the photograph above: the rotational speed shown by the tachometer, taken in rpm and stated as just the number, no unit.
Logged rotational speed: 700
